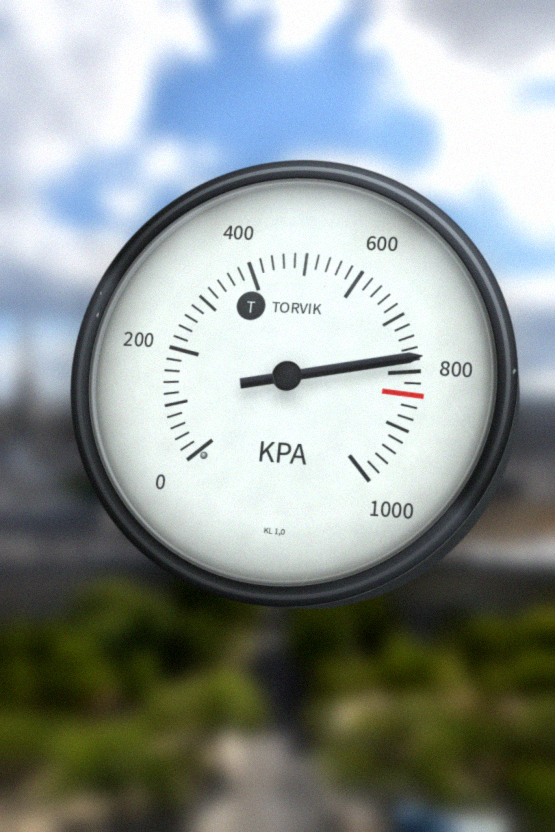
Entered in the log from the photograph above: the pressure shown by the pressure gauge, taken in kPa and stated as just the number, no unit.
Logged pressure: 780
